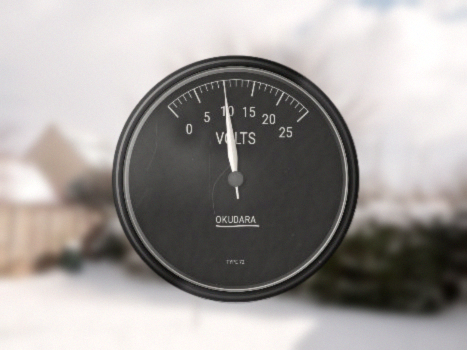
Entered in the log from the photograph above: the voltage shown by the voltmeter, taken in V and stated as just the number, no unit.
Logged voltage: 10
